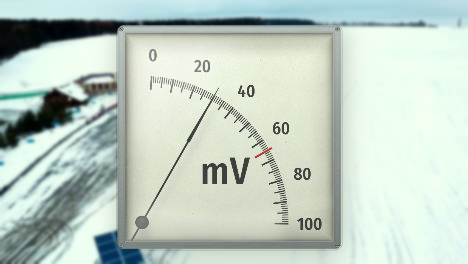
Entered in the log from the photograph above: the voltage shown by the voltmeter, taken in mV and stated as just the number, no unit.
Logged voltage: 30
